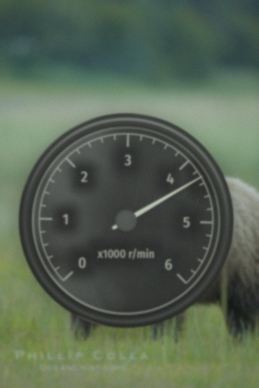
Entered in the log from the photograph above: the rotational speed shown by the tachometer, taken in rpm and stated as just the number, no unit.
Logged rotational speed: 4300
